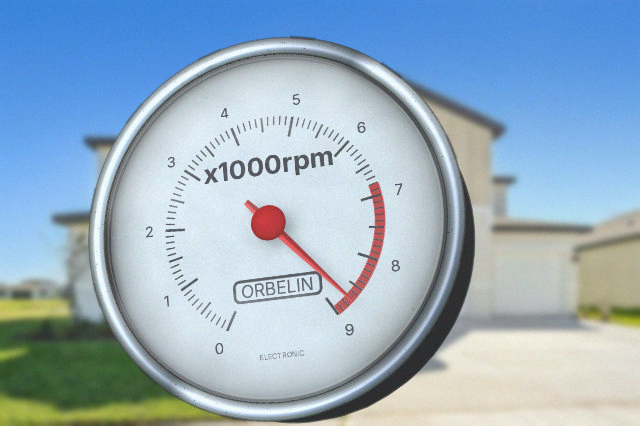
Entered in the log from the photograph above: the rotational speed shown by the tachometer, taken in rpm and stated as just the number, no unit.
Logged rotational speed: 8700
